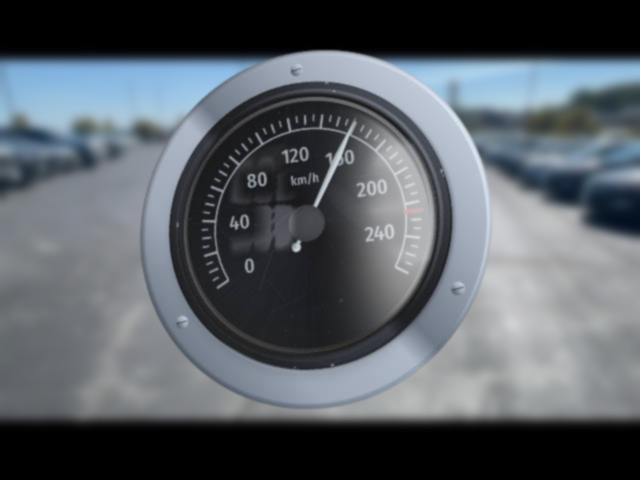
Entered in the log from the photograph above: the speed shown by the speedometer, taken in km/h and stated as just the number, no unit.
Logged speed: 160
